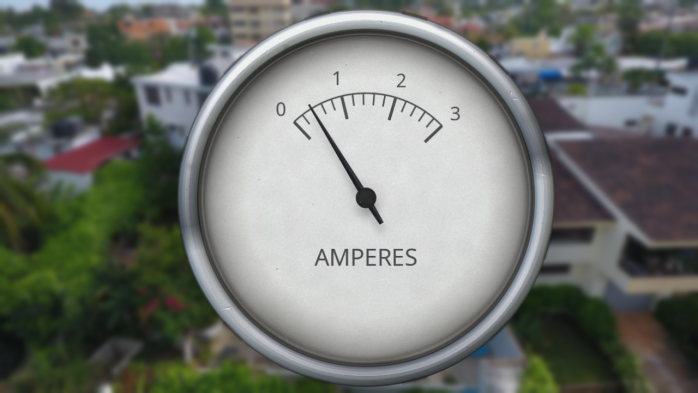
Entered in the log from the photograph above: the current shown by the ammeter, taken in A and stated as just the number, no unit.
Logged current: 0.4
